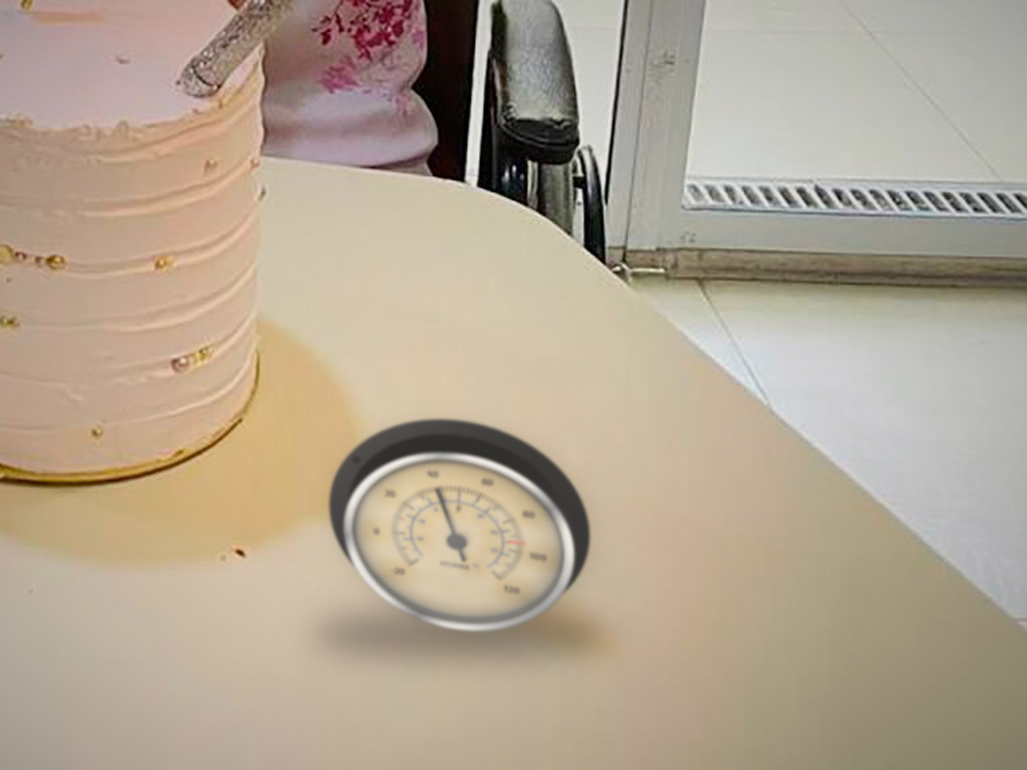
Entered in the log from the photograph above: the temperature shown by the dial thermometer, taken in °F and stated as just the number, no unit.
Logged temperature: 40
